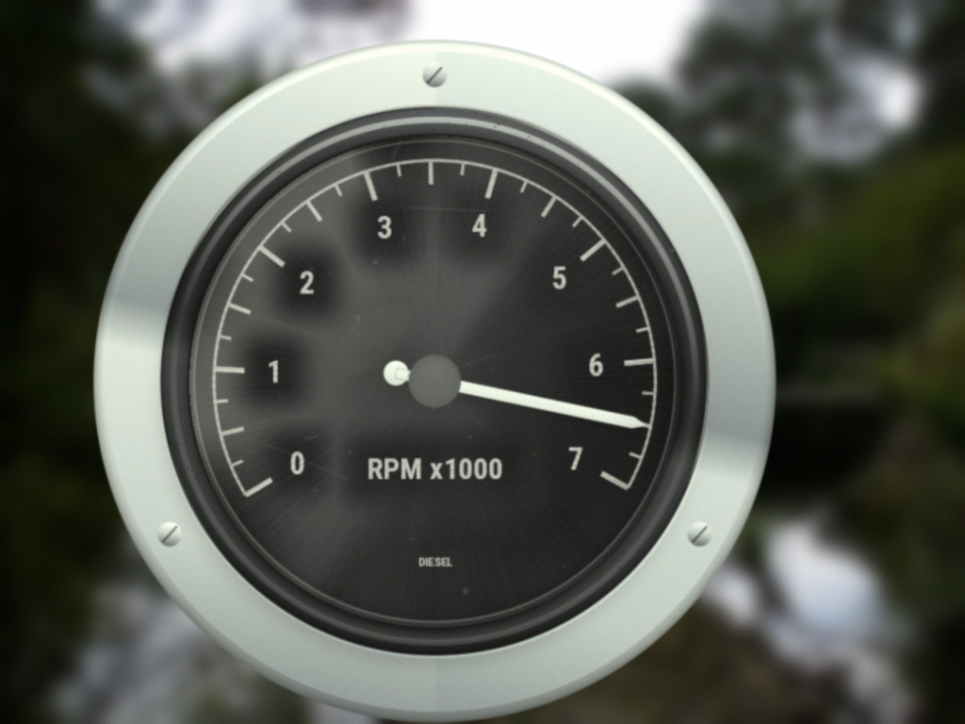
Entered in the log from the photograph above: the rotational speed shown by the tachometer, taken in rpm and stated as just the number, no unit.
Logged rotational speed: 6500
